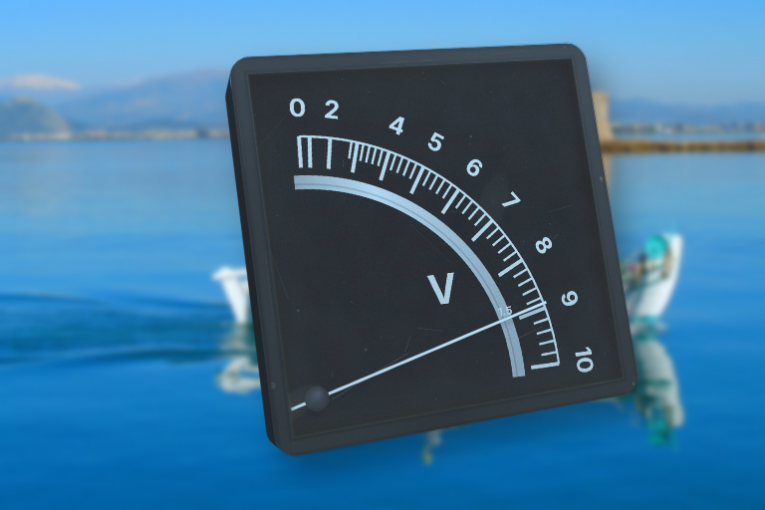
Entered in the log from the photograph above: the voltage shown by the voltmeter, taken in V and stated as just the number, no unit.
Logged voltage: 8.9
